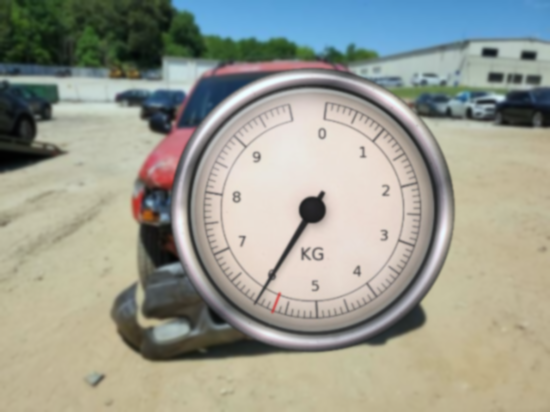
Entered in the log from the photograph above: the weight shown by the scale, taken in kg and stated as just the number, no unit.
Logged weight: 6
